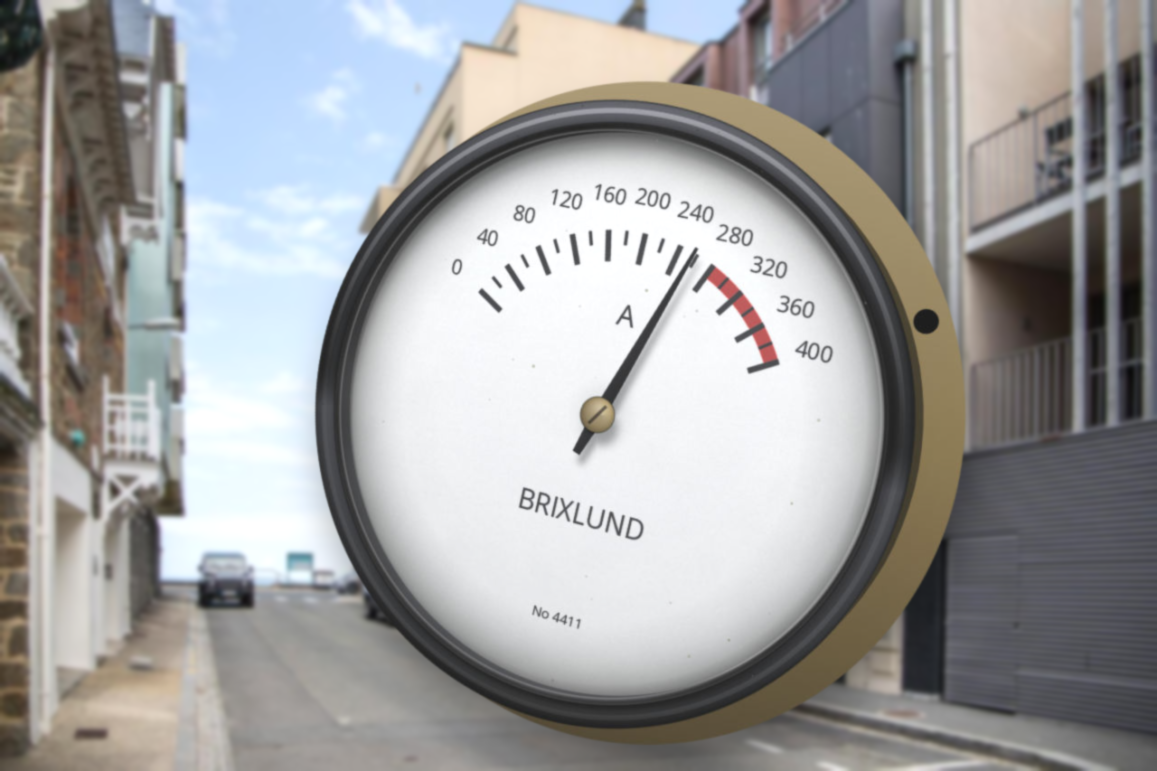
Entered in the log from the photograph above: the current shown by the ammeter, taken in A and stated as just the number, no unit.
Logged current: 260
